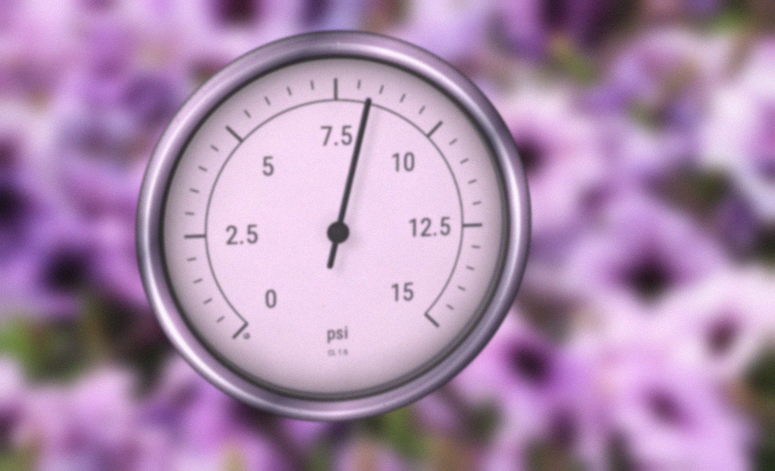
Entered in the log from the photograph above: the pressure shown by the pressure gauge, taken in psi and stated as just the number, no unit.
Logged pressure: 8.25
